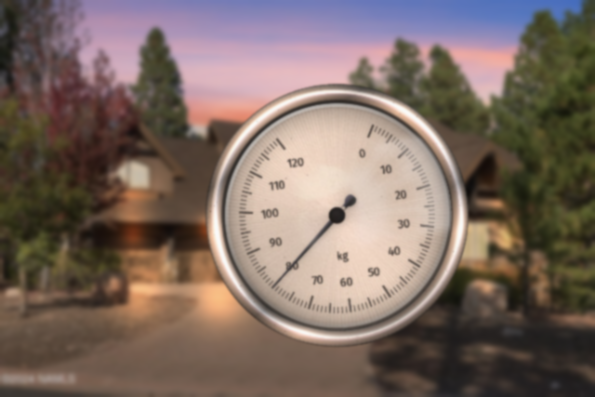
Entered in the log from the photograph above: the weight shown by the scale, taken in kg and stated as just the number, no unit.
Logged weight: 80
